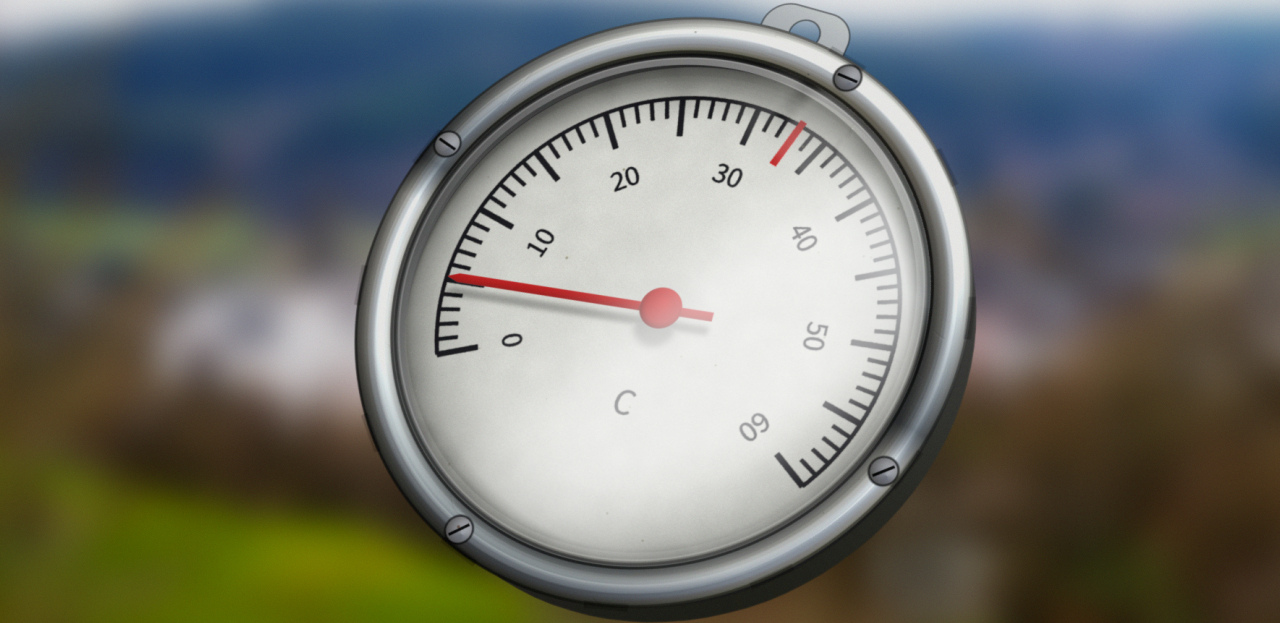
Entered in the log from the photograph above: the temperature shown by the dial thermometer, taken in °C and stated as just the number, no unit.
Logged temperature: 5
